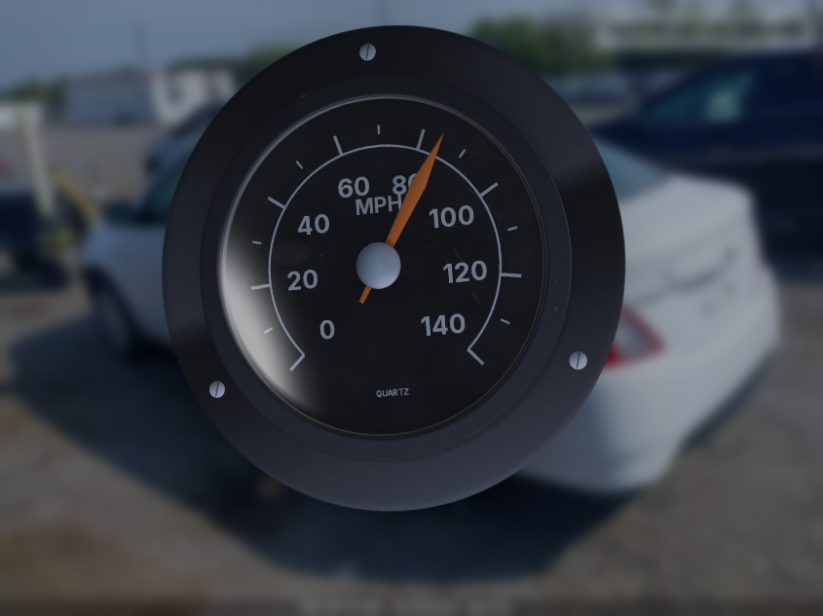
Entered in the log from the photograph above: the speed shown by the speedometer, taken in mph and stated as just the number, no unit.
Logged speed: 85
